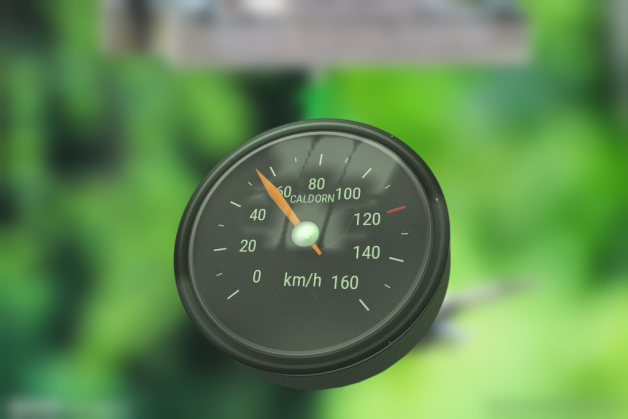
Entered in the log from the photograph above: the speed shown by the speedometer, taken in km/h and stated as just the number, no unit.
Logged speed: 55
